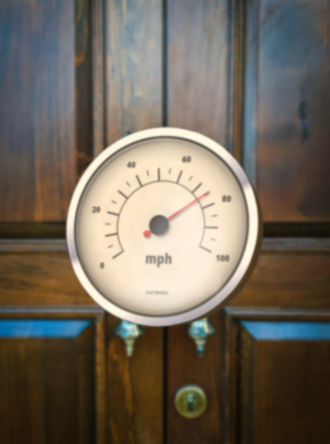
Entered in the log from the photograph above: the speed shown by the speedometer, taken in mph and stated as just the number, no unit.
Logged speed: 75
